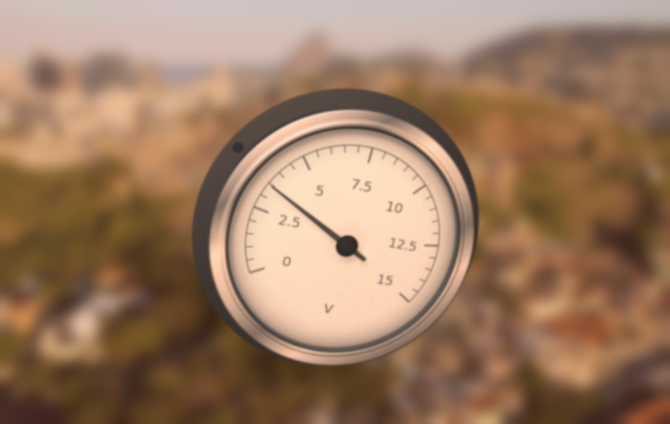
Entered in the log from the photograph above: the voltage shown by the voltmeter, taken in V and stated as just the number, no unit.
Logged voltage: 3.5
